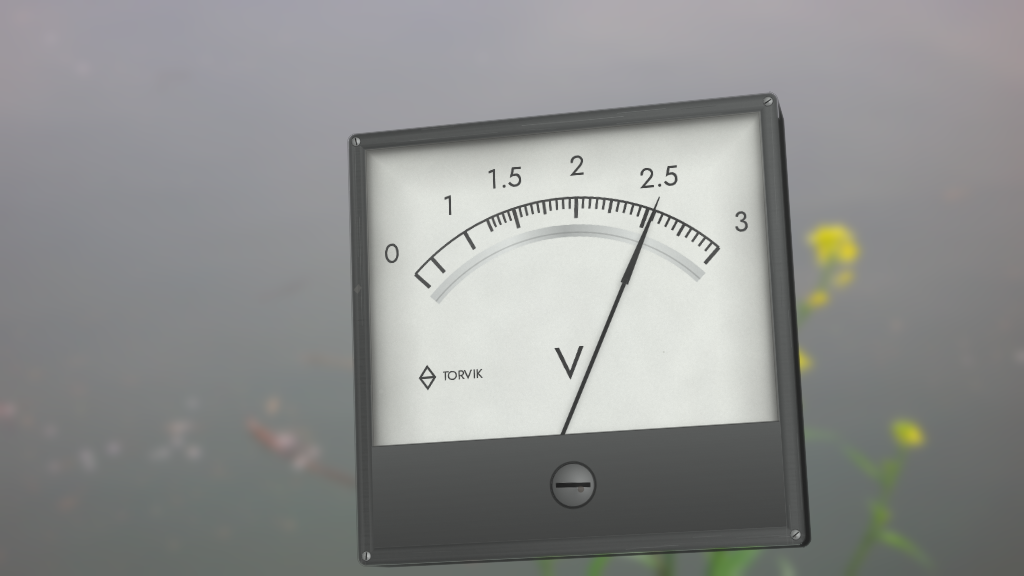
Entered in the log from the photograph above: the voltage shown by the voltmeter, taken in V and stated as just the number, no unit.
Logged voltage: 2.55
